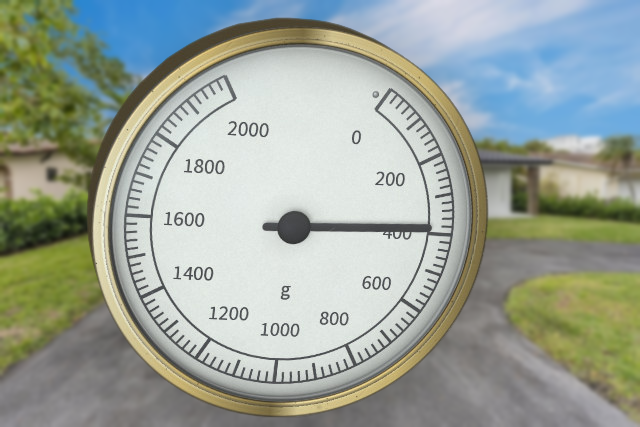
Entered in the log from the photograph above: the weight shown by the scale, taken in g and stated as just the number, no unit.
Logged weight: 380
